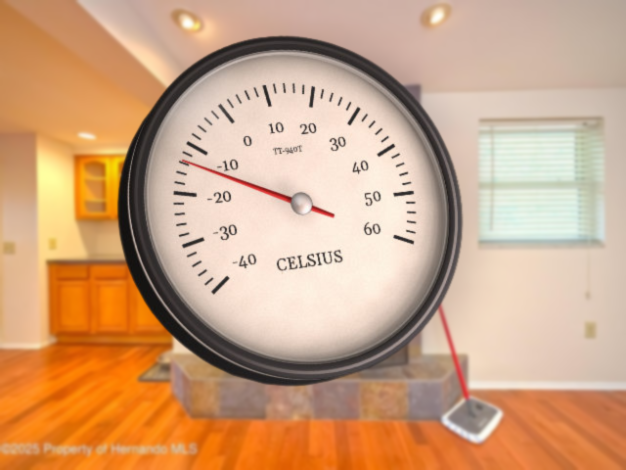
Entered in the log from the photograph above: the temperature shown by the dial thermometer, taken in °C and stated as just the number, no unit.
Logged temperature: -14
